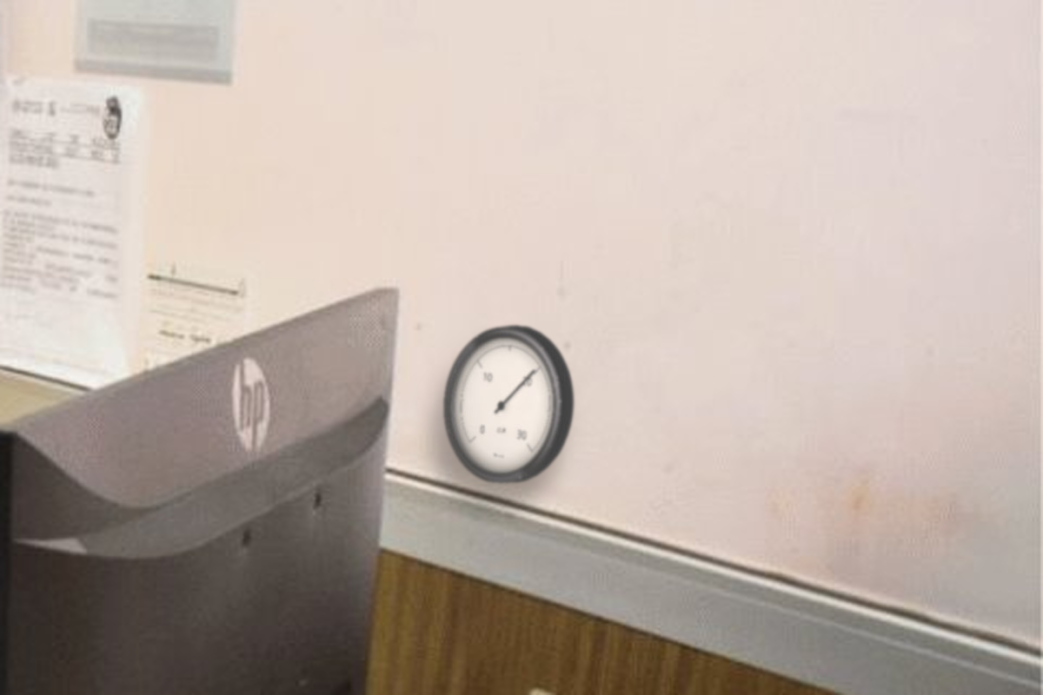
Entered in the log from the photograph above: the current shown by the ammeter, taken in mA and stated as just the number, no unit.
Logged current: 20
